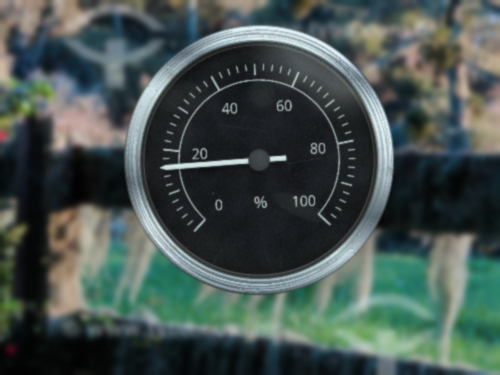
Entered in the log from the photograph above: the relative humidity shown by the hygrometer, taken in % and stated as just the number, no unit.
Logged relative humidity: 16
